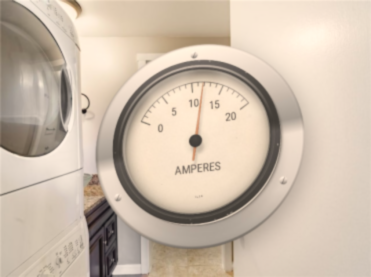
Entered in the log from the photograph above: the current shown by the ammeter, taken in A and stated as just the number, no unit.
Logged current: 12
